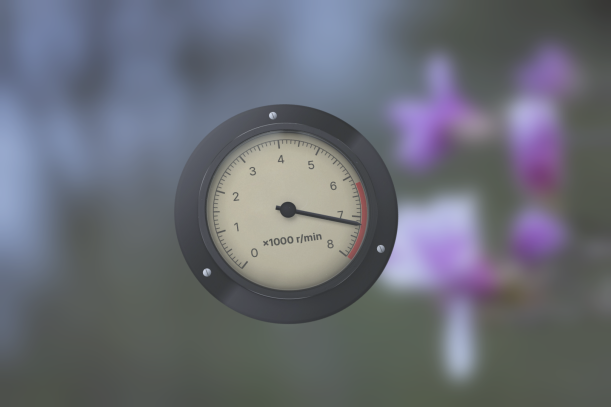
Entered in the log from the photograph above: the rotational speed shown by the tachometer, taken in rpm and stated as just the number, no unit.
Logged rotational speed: 7200
